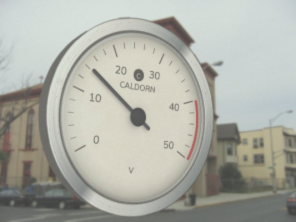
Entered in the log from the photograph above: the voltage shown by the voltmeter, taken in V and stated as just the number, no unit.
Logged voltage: 14
